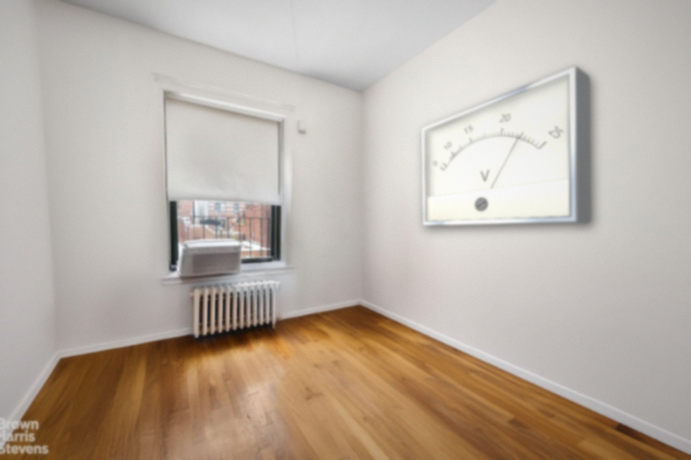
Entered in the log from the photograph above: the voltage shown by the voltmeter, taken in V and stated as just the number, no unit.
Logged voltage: 22.5
